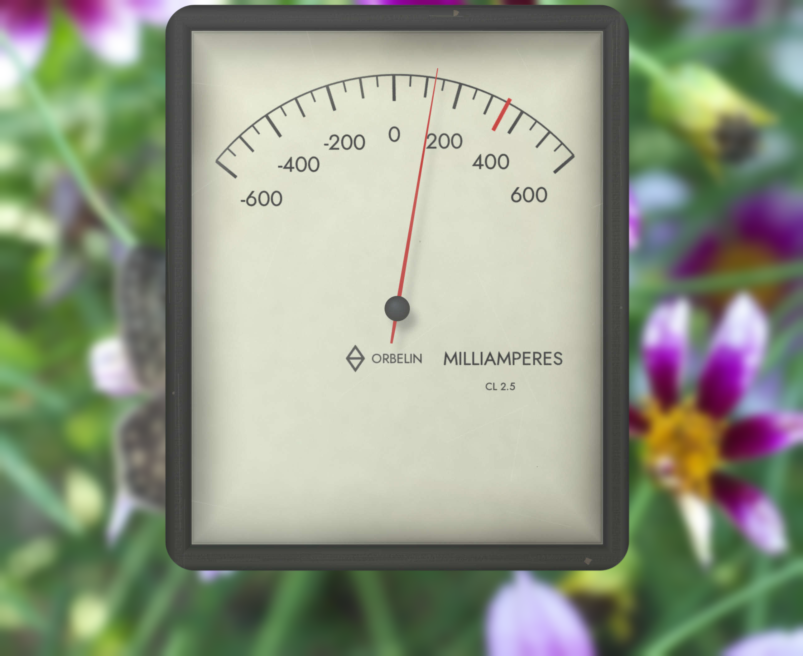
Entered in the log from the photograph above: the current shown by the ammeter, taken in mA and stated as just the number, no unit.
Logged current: 125
